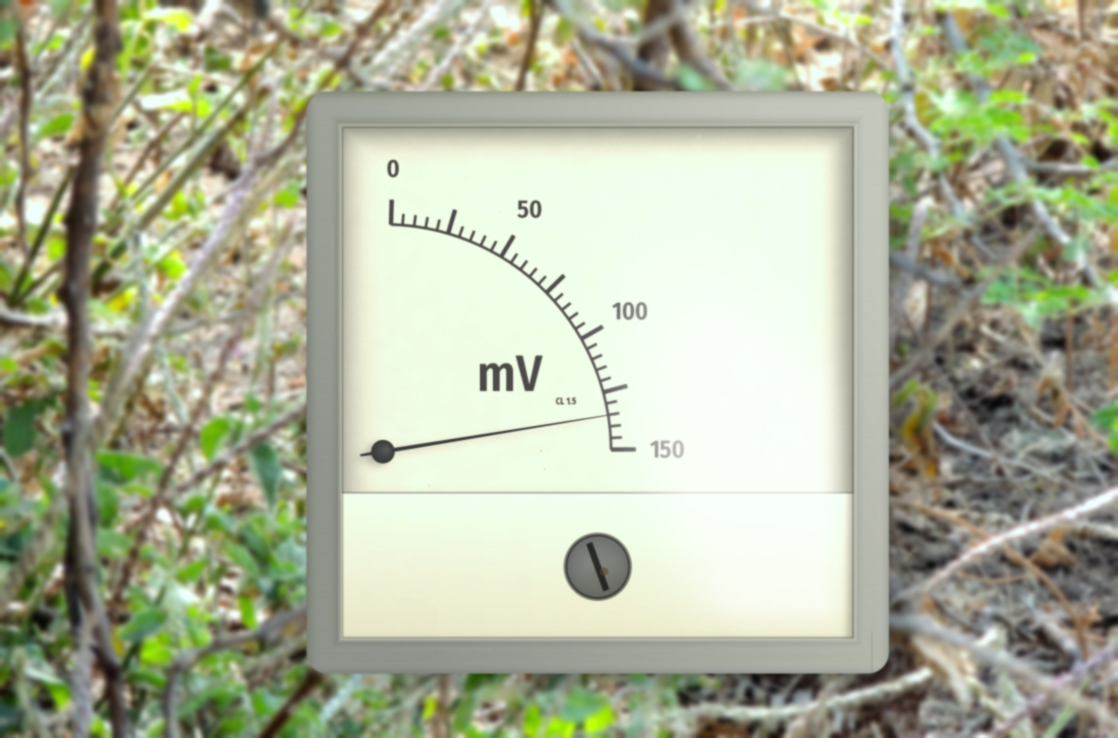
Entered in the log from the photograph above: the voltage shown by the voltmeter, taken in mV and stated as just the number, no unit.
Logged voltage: 135
